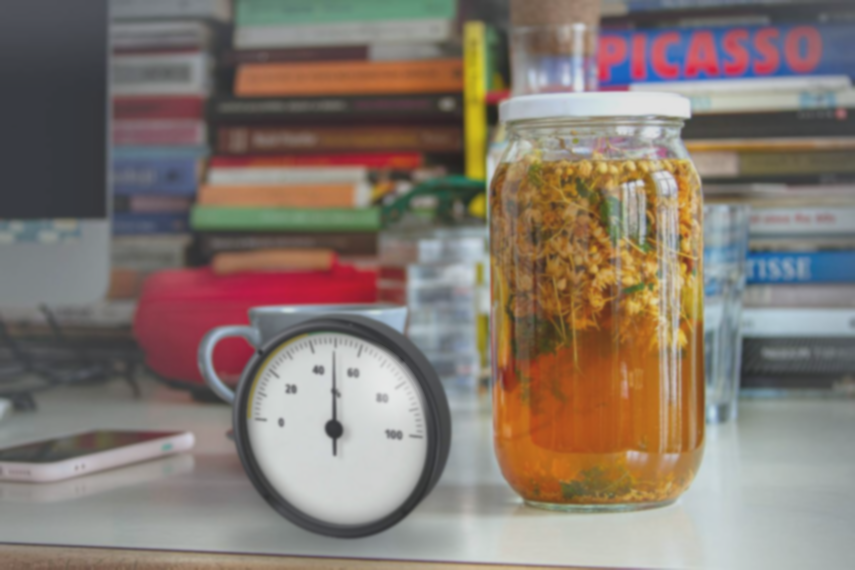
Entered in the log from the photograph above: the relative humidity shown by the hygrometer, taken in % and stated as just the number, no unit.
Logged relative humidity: 50
